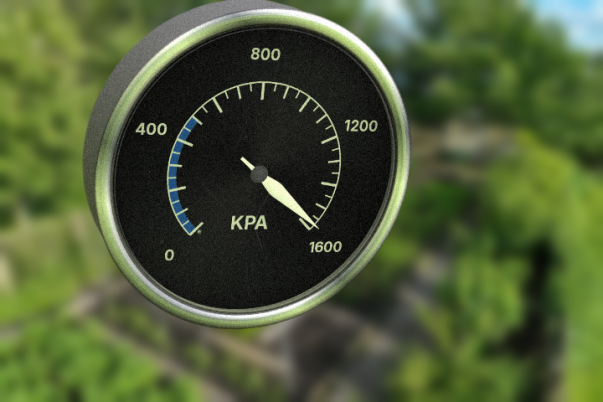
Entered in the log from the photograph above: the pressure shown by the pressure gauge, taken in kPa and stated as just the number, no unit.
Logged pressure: 1575
